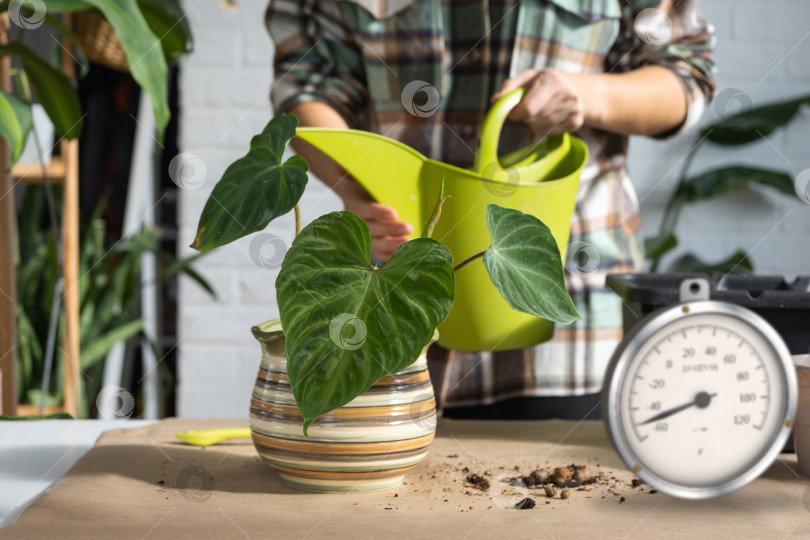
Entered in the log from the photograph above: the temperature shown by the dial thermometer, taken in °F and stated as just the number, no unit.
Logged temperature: -50
